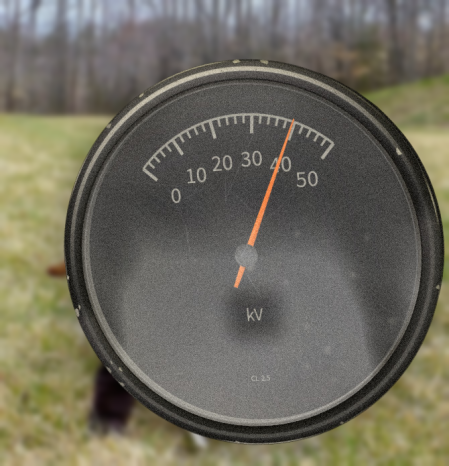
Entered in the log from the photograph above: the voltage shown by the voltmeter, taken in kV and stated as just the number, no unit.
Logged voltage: 40
